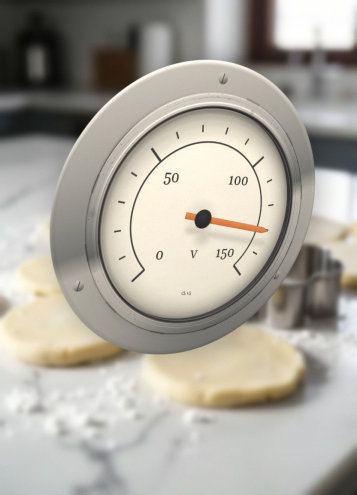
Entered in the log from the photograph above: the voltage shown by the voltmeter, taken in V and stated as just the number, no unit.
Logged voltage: 130
